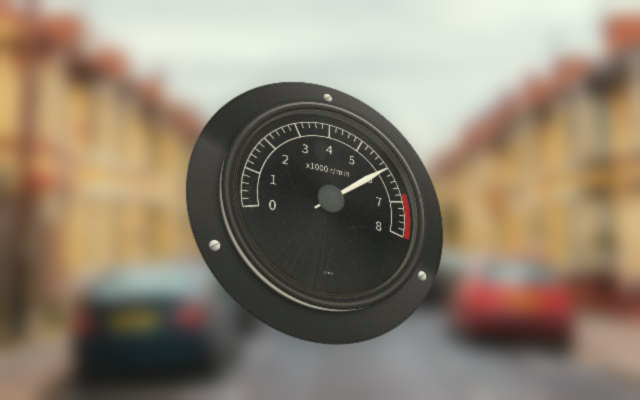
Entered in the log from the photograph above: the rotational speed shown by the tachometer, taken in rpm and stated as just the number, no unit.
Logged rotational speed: 6000
